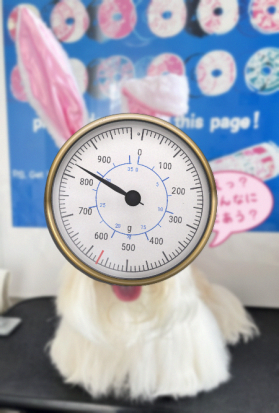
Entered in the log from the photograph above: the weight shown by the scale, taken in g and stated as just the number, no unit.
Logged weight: 830
